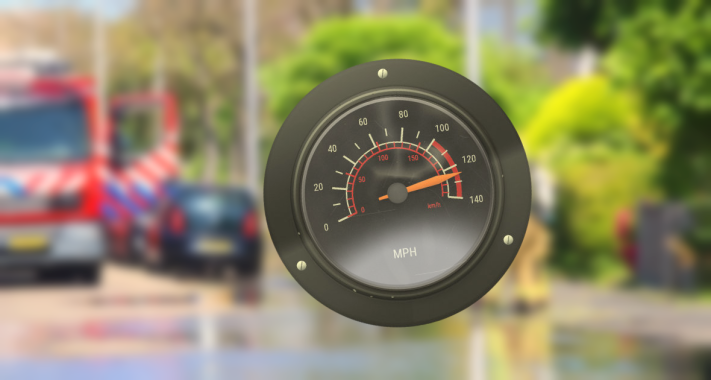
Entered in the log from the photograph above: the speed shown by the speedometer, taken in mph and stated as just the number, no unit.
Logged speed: 125
